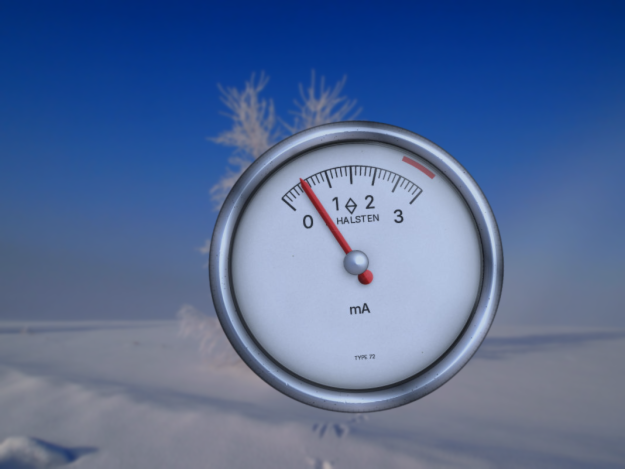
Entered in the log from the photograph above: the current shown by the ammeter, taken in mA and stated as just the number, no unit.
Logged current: 0.5
